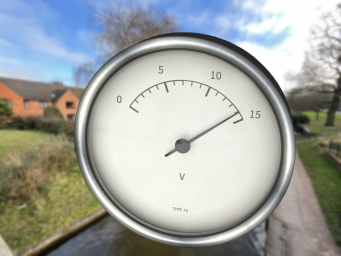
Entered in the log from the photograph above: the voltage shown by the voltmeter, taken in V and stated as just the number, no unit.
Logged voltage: 14
